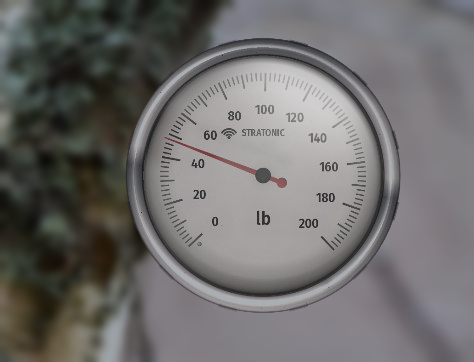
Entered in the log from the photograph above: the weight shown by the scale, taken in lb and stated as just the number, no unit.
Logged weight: 48
